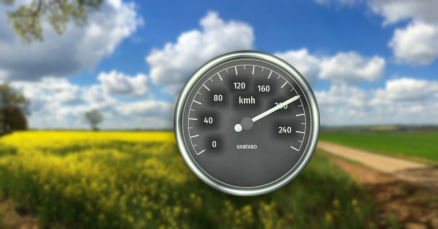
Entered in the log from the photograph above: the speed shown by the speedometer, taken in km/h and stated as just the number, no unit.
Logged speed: 200
